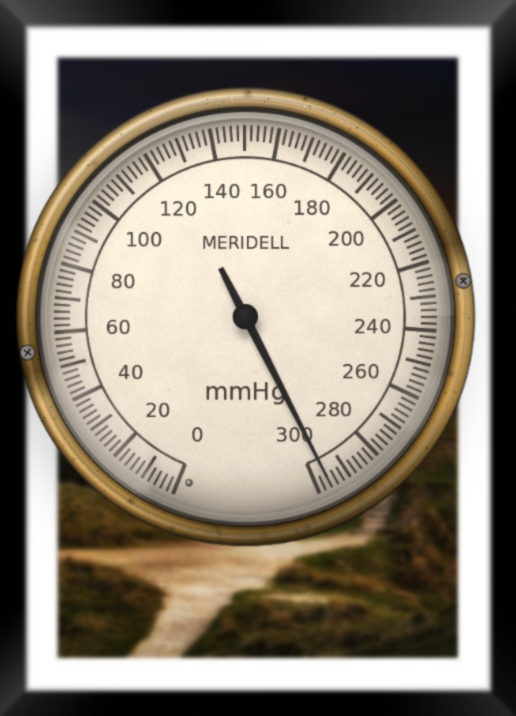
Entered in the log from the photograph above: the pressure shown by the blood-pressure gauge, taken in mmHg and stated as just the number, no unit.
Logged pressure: 296
